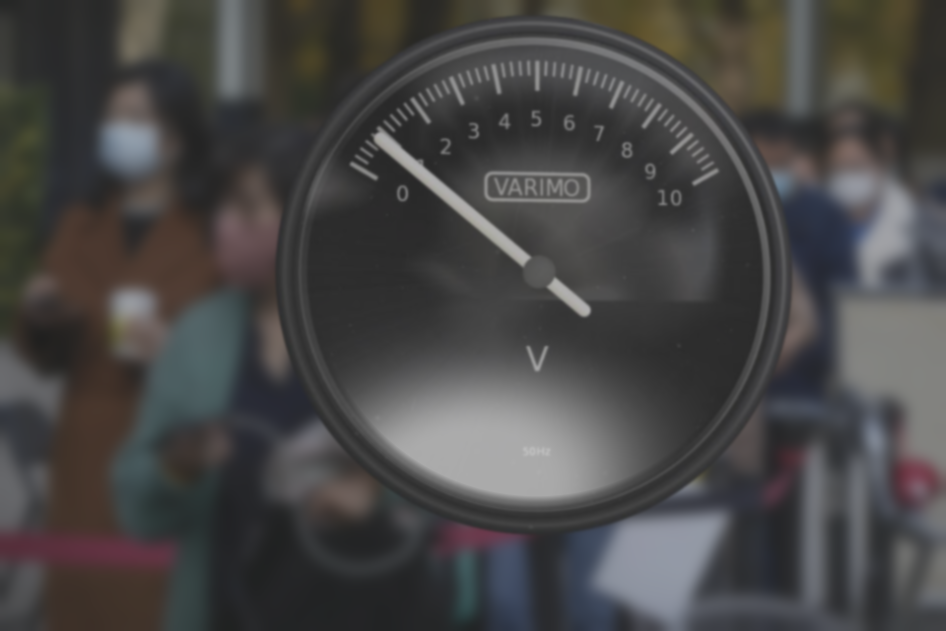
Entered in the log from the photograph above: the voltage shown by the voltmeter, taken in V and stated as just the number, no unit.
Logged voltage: 0.8
